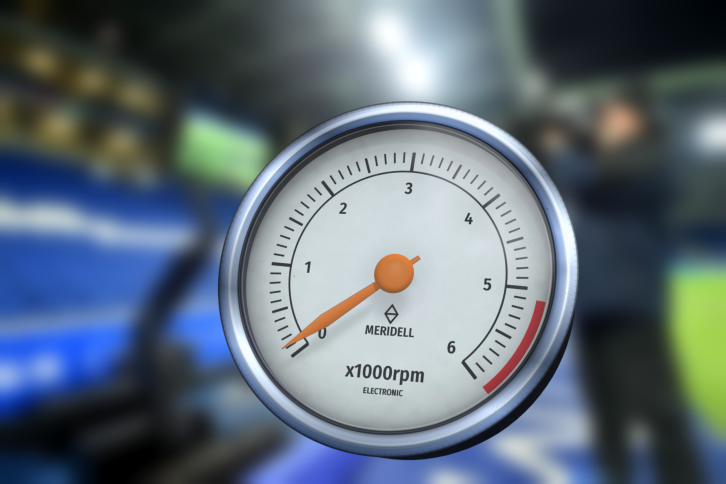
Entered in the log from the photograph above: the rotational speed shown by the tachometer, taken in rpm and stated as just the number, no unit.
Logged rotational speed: 100
